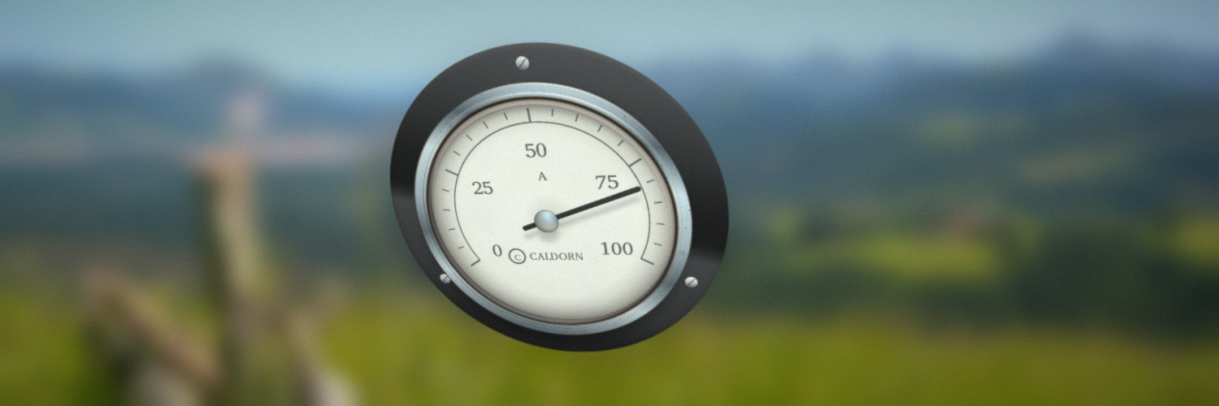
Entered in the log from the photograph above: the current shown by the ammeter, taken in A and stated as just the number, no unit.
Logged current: 80
